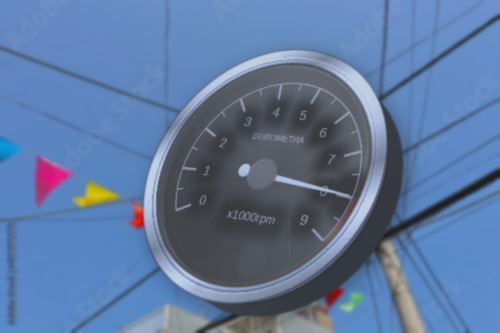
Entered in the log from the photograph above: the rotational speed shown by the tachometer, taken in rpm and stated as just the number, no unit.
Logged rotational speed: 8000
